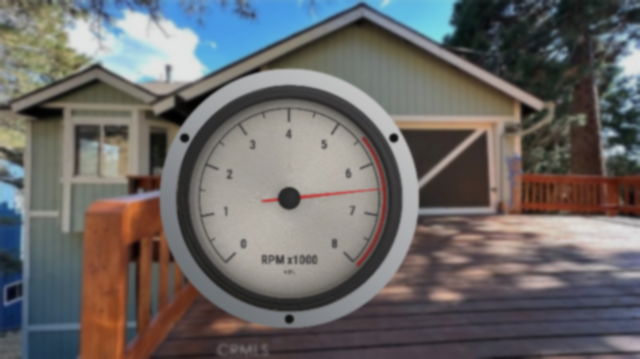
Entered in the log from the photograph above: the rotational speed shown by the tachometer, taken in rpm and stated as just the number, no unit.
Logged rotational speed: 6500
